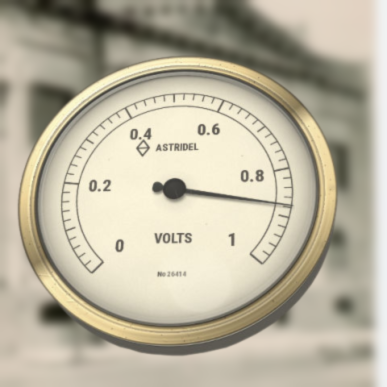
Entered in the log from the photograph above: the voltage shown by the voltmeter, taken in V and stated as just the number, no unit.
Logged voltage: 0.88
